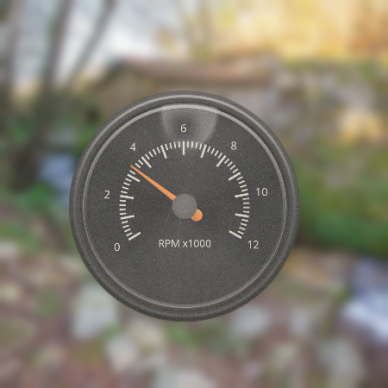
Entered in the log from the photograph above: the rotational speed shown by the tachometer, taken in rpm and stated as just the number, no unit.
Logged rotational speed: 3400
